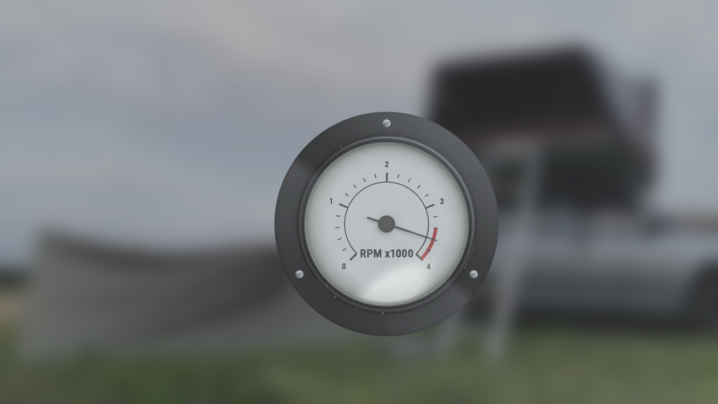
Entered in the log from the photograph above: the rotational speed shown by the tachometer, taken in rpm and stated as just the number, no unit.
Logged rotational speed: 3600
